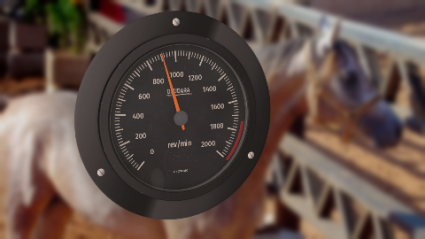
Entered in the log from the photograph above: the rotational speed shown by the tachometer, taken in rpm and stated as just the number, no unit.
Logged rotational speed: 900
